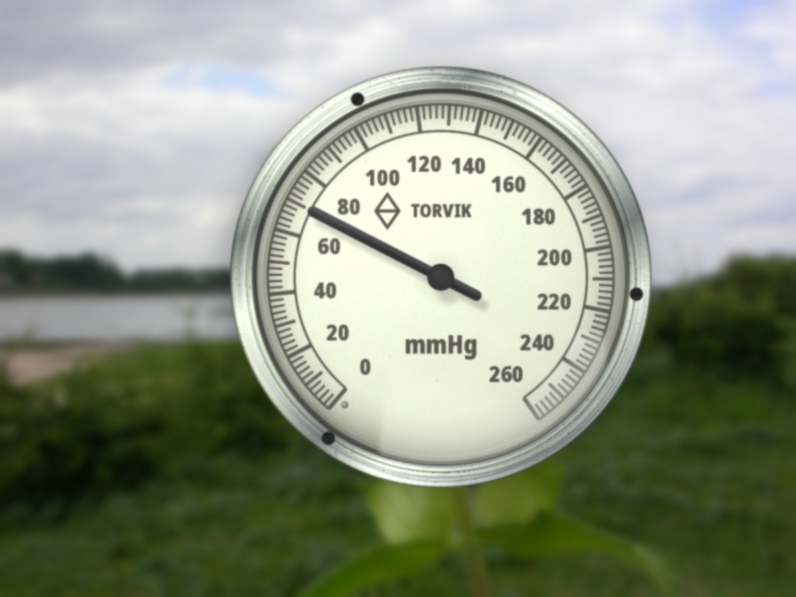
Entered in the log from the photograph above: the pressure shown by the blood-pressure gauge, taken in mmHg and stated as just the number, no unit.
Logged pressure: 70
